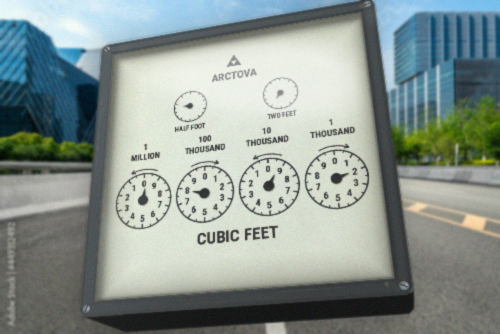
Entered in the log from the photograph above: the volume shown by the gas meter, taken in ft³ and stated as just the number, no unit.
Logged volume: 979200
